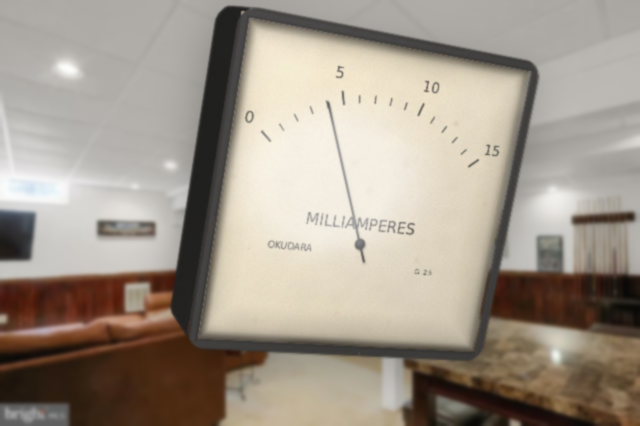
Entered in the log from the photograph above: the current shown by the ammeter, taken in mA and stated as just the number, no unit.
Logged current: 4
